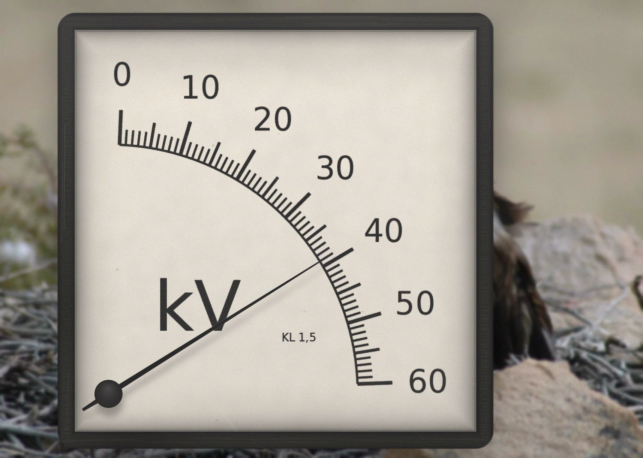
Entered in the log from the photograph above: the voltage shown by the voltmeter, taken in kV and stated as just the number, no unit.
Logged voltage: 39
